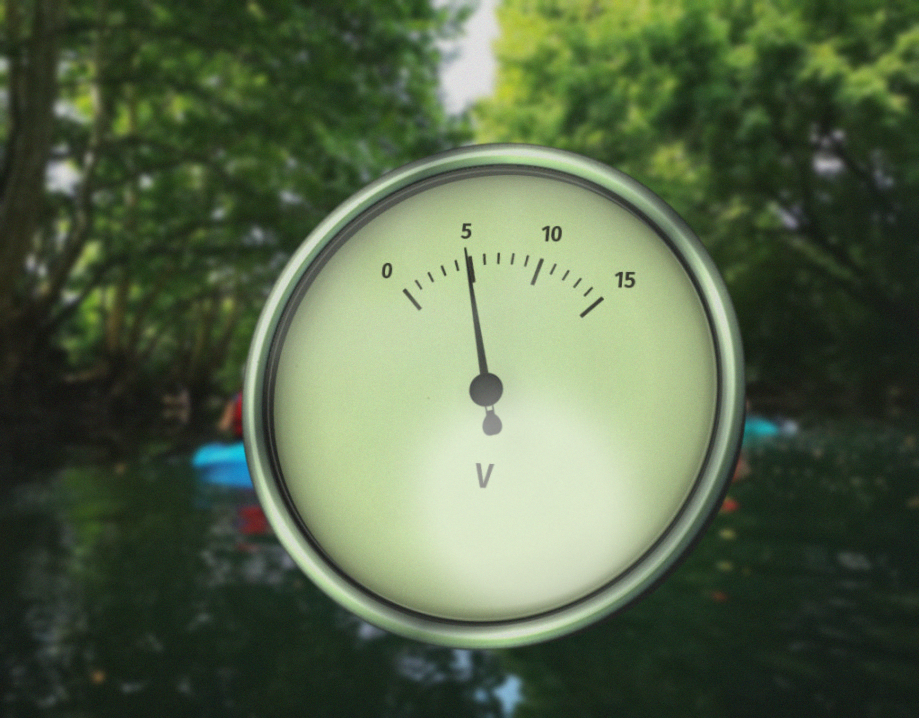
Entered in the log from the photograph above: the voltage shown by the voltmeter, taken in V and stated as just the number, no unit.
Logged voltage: 5
